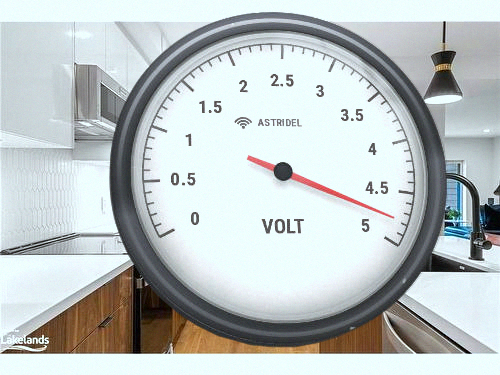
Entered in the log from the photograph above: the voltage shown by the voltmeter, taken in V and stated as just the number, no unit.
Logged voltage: 4.8
